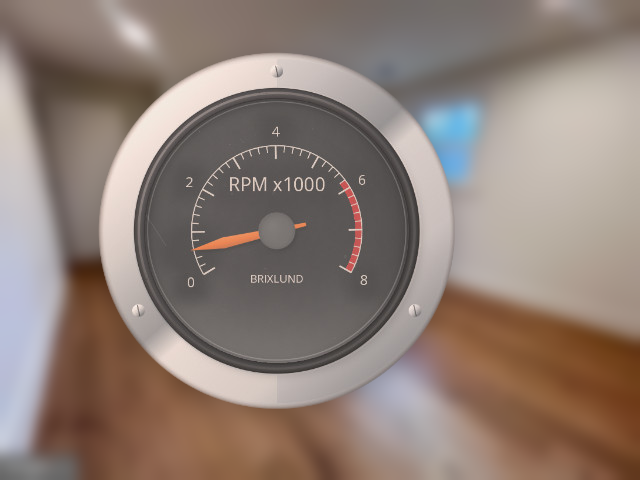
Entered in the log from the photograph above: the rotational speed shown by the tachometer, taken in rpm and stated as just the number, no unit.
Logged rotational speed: 600
